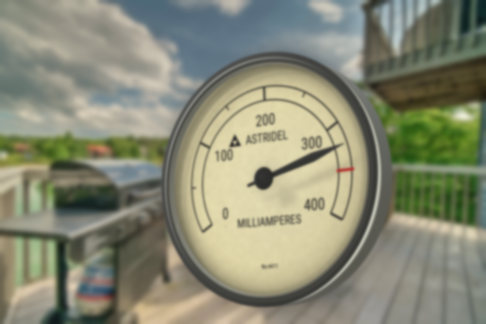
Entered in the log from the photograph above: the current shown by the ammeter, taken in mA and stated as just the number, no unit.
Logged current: 325
